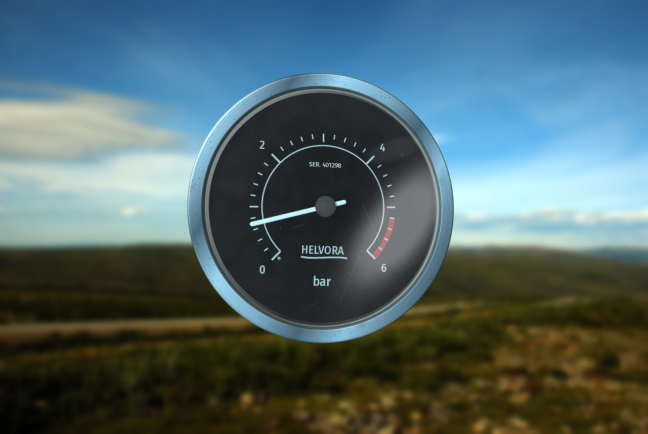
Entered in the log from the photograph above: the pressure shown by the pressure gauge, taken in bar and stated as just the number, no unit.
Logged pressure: 0.7
